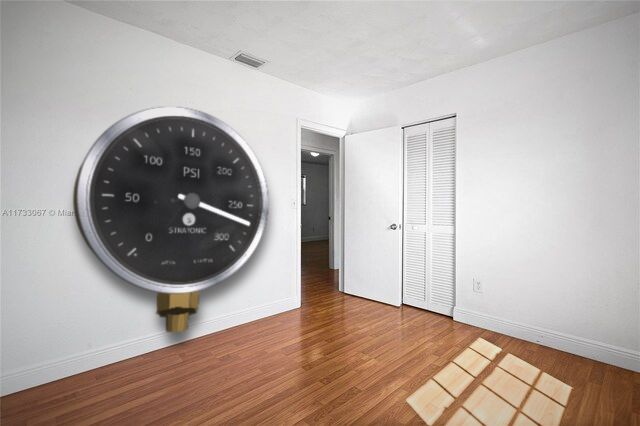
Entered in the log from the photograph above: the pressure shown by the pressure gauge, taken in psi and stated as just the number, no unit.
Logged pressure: 270
